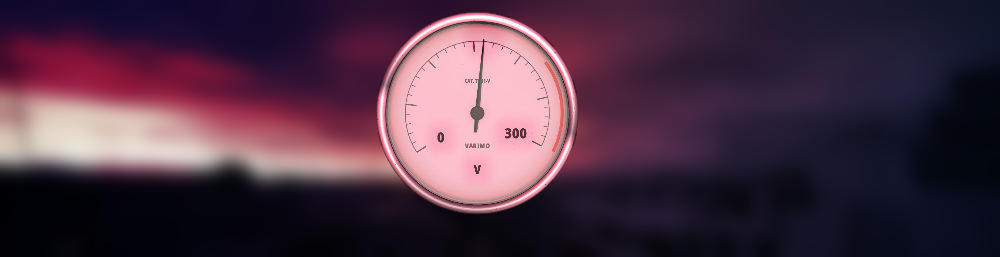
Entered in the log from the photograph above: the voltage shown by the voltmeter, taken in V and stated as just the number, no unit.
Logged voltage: 160
